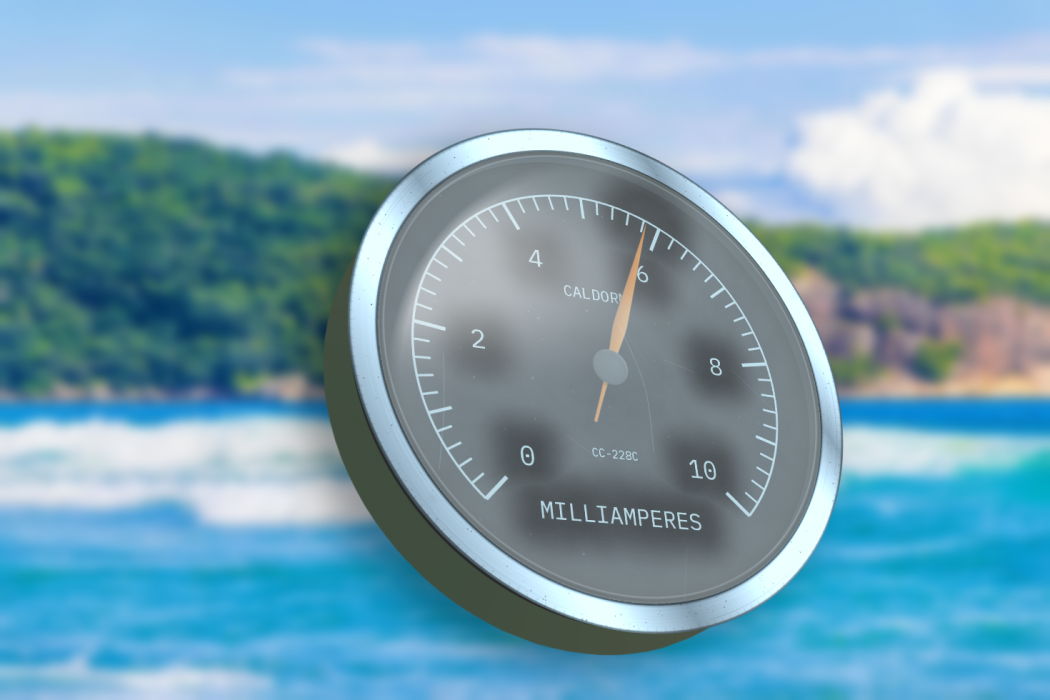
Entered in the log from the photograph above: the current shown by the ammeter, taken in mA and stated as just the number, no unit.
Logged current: 5.8
